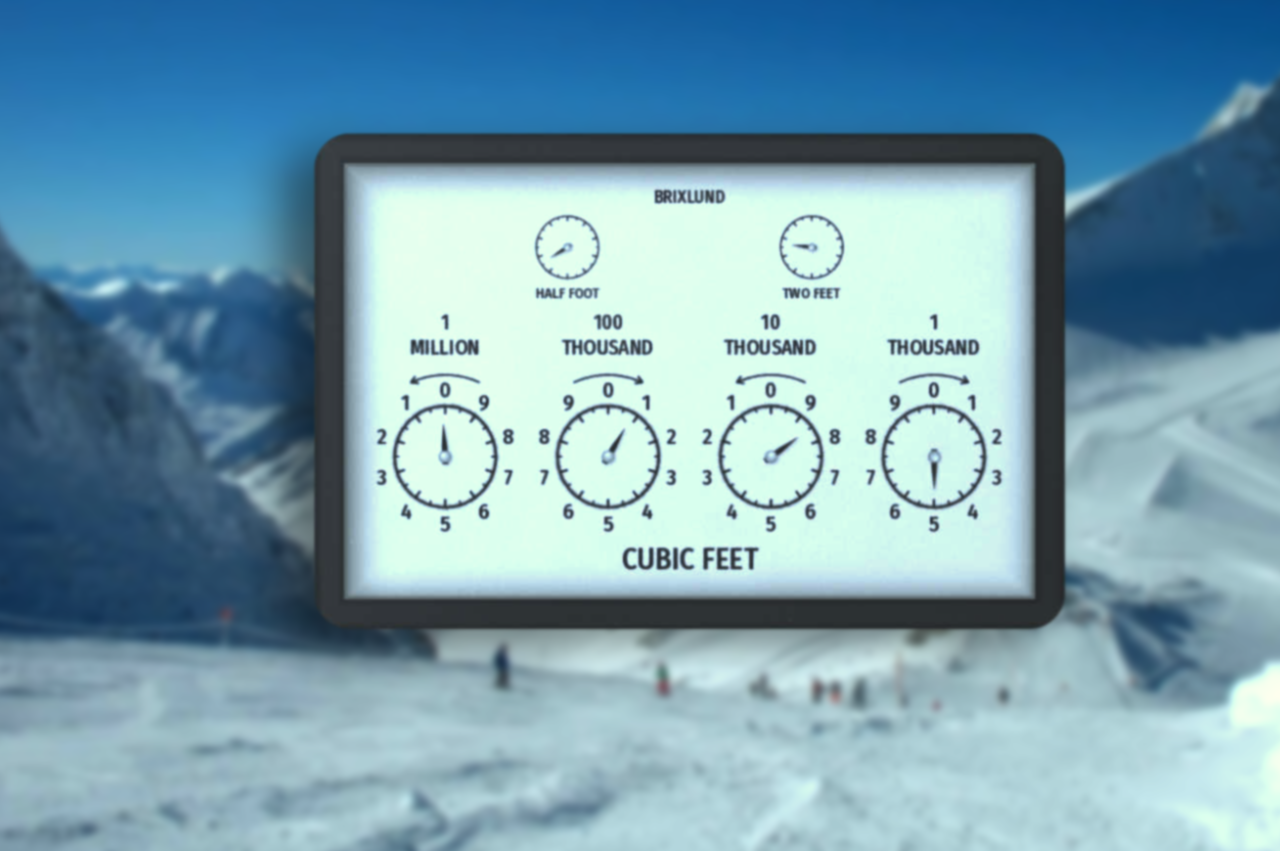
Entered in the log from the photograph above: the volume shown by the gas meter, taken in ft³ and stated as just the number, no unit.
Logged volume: 8500
